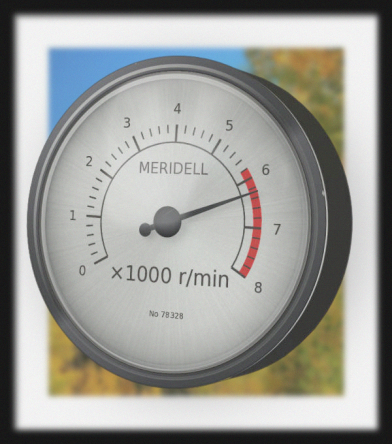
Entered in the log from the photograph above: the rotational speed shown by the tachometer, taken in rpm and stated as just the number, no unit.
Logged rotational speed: 6300
